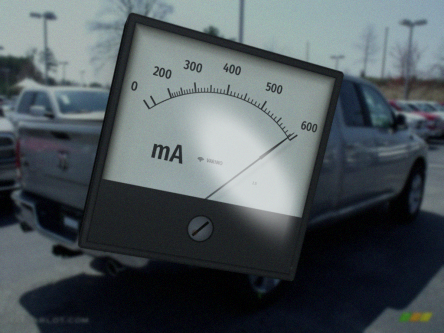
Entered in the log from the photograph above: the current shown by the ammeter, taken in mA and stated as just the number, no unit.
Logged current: 590
